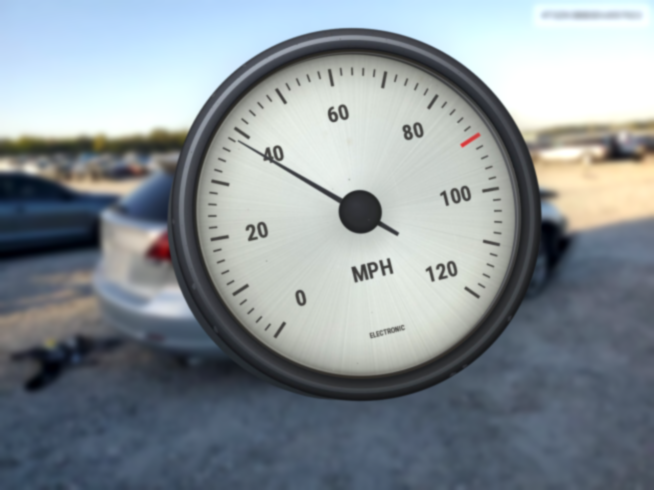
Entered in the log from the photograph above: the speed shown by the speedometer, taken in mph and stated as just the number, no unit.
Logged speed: 38
